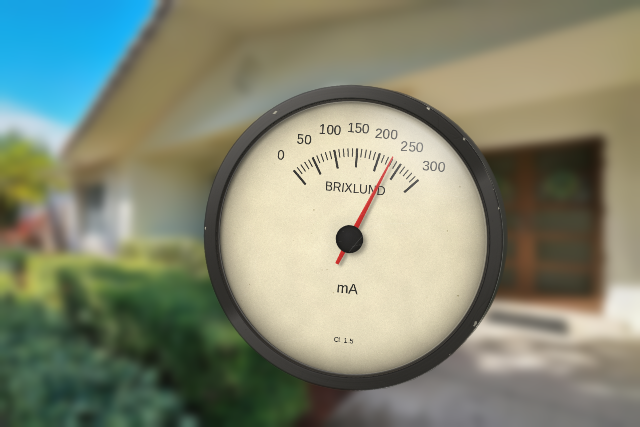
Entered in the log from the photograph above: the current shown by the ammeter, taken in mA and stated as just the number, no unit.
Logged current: 230
